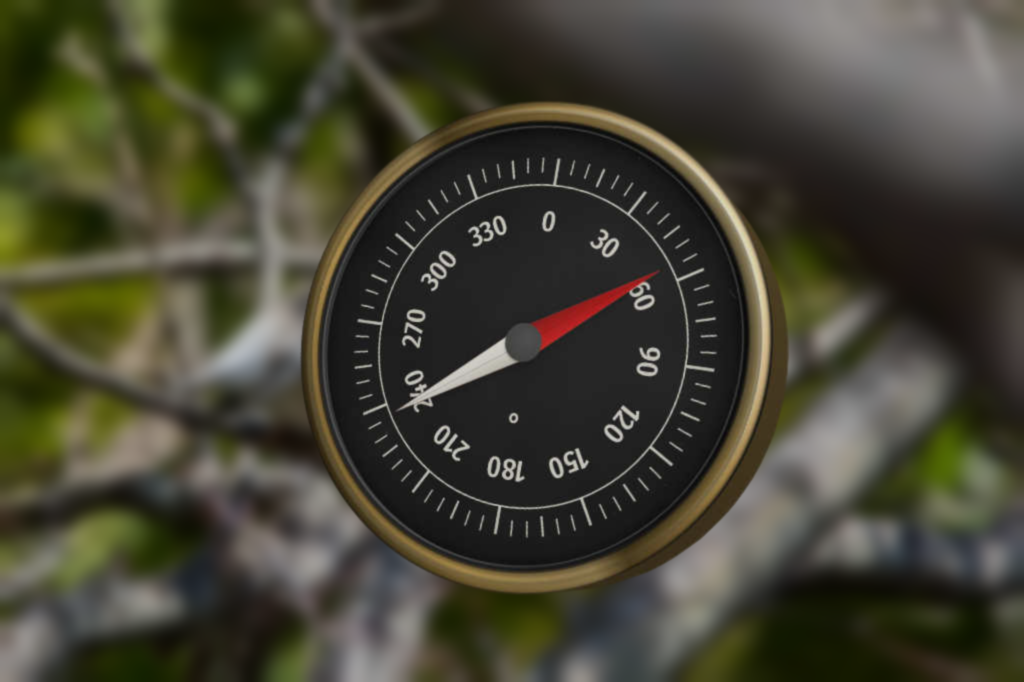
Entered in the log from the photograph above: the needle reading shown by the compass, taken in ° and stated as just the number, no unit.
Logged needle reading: 55
